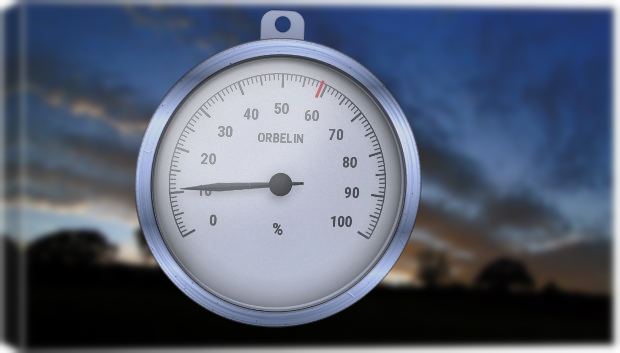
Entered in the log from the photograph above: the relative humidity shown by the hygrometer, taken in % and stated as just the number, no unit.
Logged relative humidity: 11
